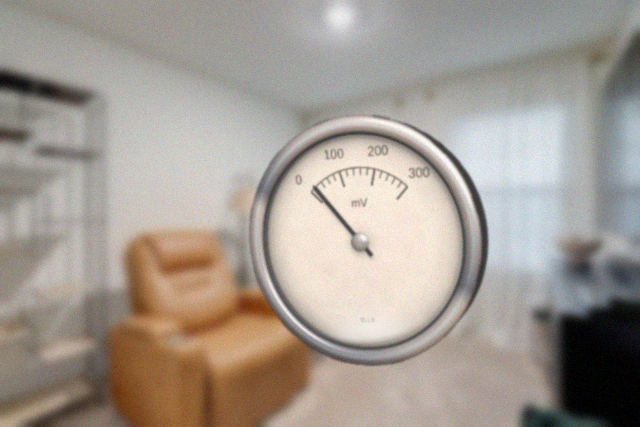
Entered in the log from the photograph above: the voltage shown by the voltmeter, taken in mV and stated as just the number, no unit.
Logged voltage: 20
